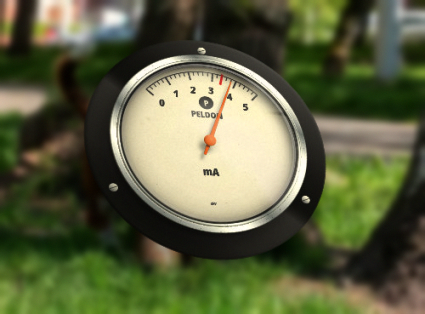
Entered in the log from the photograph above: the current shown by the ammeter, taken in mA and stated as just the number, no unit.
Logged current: 3.8
